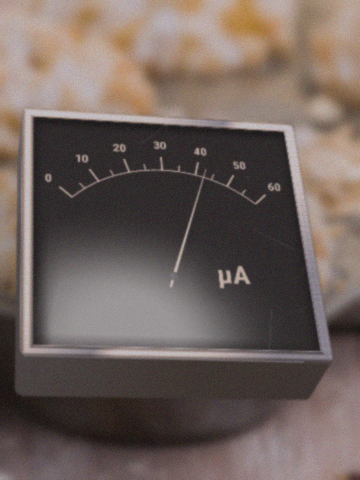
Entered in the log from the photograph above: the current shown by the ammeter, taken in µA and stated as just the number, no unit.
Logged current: 42.5
